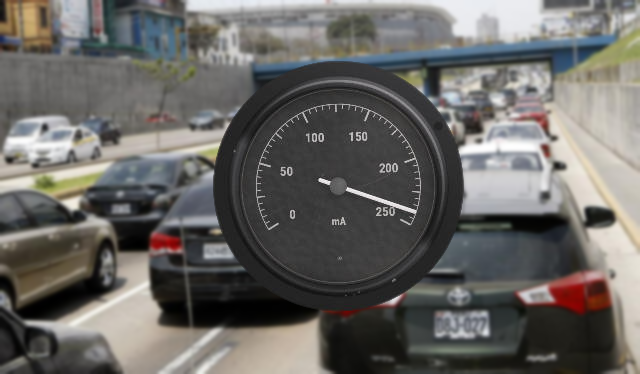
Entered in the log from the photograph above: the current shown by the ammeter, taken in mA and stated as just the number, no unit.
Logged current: 240
